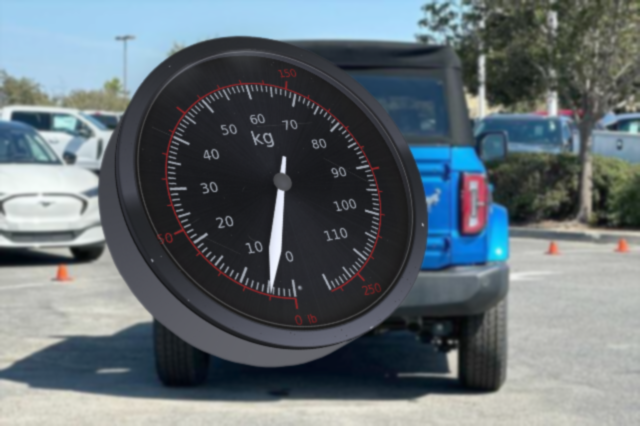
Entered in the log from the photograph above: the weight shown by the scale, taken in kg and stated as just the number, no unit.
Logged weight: 5
